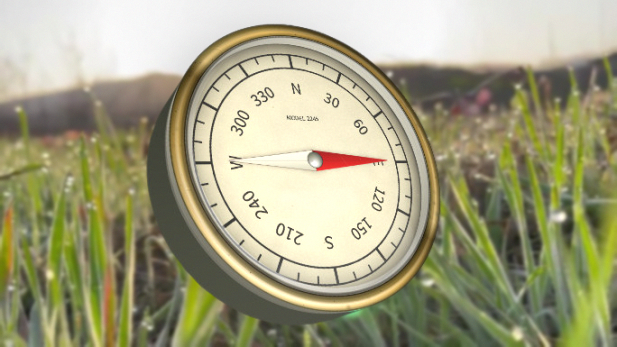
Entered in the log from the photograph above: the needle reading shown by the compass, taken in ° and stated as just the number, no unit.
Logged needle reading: 90
